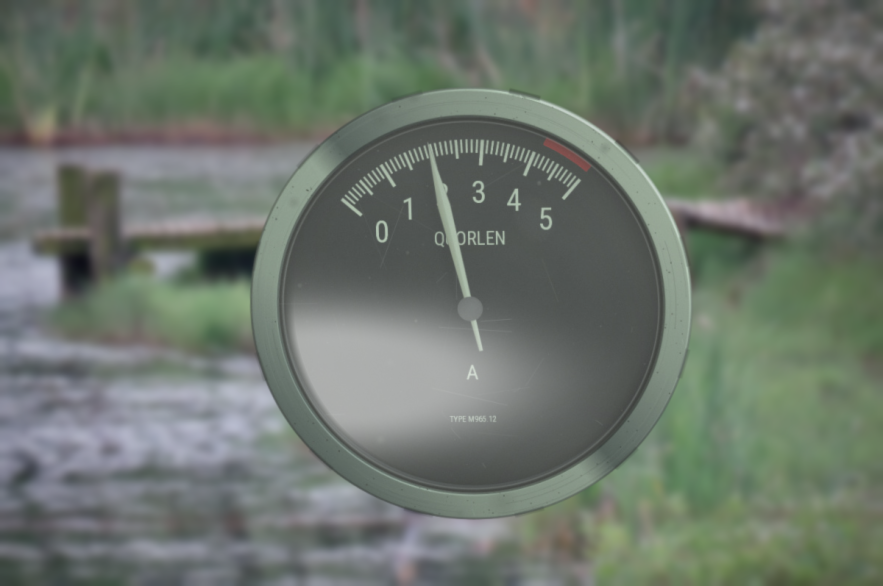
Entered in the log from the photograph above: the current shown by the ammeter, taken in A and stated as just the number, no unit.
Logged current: 2
